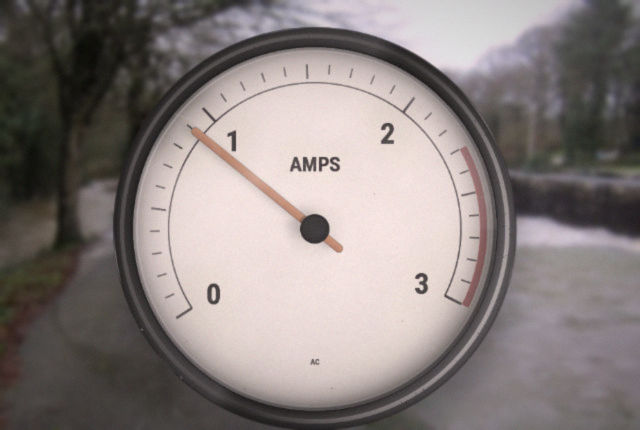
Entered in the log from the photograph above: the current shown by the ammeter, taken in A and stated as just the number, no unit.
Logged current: 0.9
